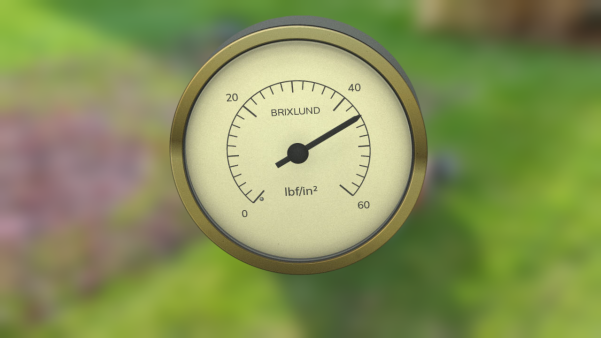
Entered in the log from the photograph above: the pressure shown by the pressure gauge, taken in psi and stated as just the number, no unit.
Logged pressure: 44
